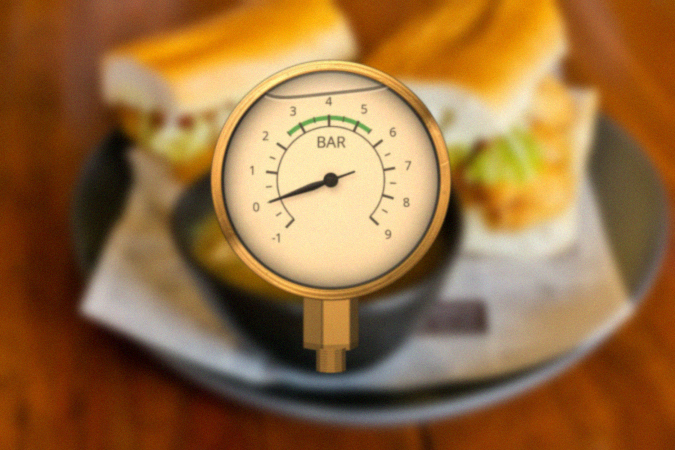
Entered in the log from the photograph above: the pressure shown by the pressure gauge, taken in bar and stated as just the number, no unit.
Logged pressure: 0
